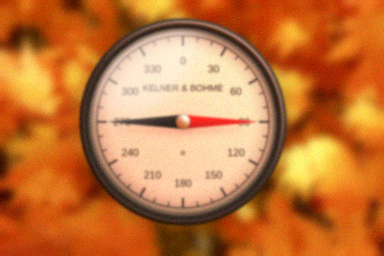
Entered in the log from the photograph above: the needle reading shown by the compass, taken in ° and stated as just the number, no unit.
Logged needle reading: 90
